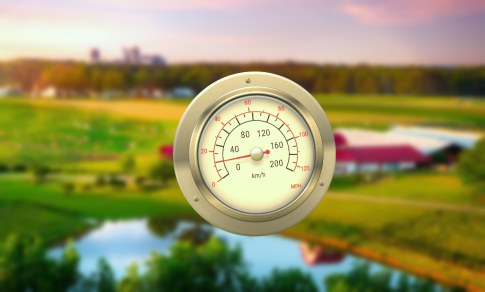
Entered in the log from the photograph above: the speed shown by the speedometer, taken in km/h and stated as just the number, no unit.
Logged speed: 20
